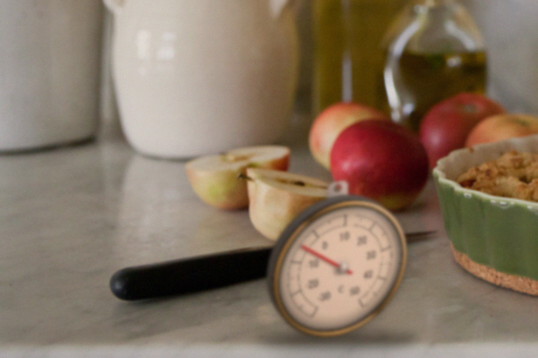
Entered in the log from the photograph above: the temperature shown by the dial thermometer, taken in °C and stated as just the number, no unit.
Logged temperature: -5
